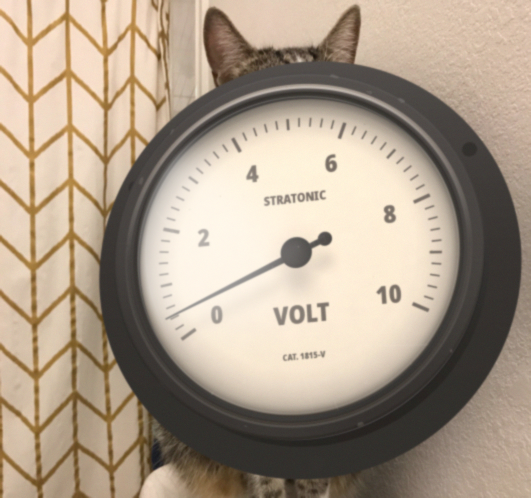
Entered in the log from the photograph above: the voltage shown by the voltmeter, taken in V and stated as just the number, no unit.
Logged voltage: 0.4
